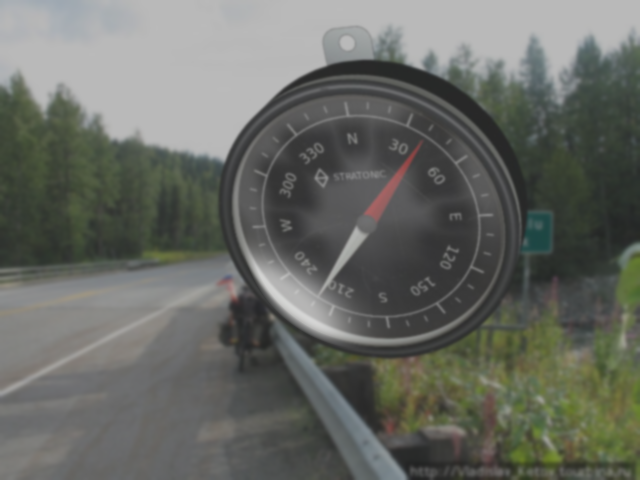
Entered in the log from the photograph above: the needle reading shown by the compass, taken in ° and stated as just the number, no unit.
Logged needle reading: 40
